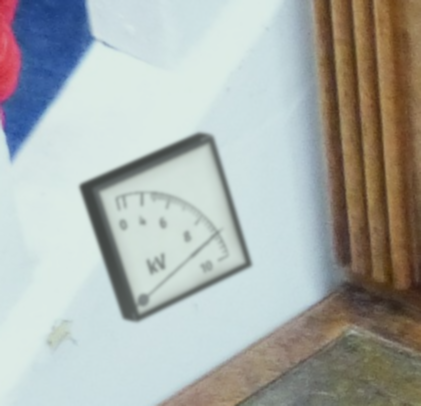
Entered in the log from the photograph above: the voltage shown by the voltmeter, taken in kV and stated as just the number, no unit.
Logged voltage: 9
